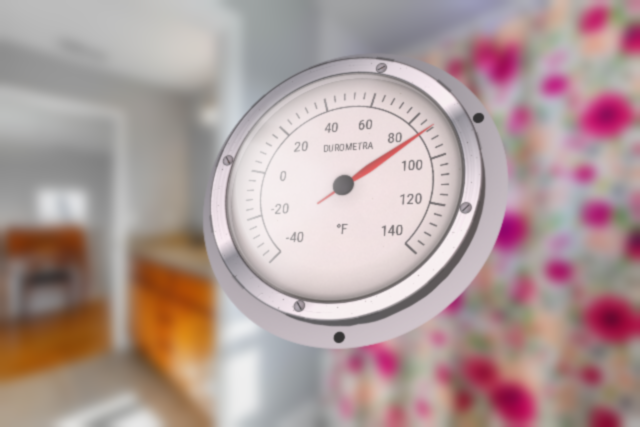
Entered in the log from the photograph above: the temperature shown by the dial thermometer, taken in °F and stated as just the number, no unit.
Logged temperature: 88
